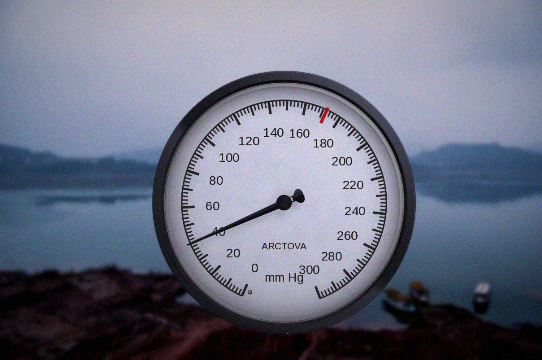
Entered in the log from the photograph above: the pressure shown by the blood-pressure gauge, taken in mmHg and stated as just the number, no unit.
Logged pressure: 40
